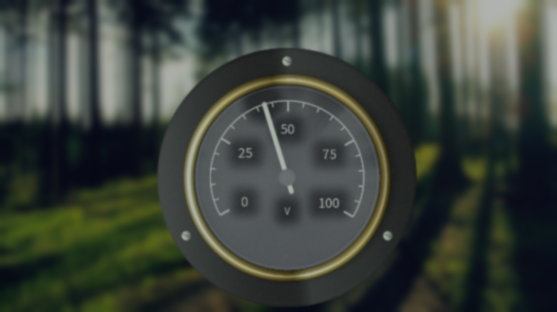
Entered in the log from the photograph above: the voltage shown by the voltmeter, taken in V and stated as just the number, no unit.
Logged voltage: 42.5
